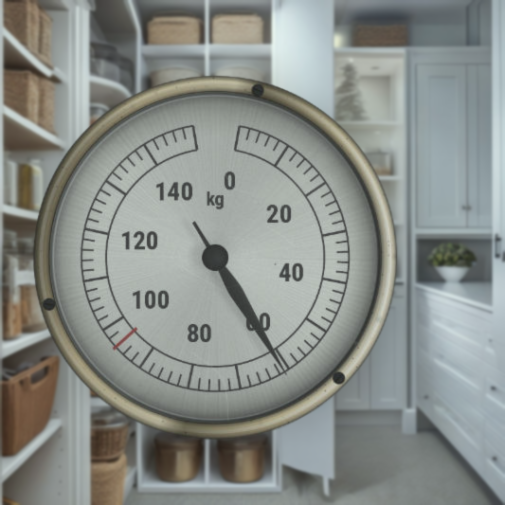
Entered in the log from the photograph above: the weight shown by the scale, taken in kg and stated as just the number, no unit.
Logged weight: 61
